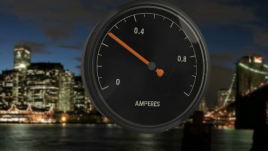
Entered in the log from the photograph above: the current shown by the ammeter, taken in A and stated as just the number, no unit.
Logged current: 0.25
